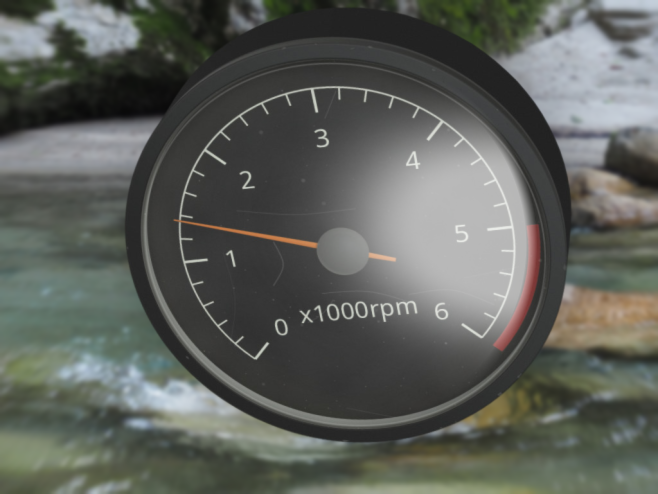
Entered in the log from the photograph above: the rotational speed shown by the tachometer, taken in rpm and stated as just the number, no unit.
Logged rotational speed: 1400
